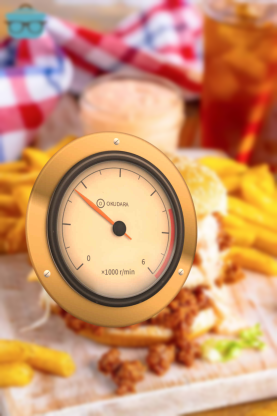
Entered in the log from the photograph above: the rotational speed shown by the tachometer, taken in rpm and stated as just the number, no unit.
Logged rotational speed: 1750
